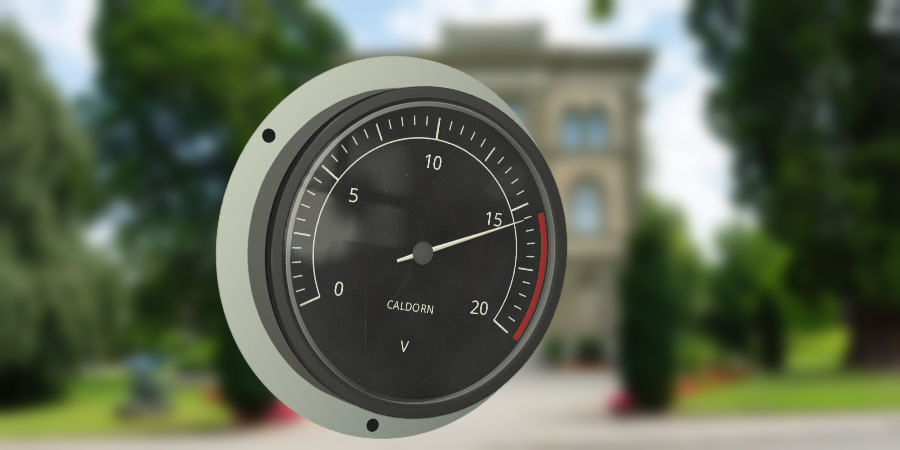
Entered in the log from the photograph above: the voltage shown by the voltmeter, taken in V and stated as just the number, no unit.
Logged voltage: 15.5
